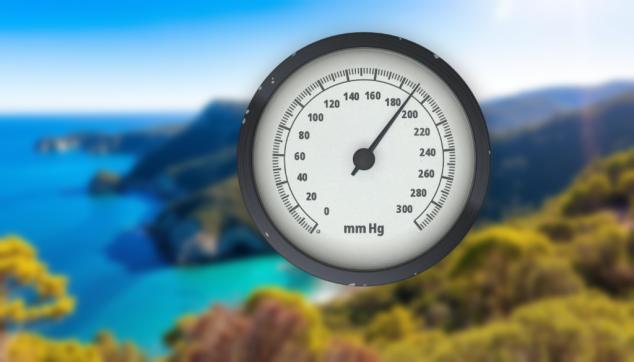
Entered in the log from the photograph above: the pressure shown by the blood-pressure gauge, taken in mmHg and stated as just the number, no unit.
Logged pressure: 190
